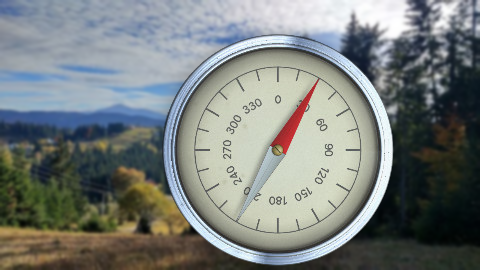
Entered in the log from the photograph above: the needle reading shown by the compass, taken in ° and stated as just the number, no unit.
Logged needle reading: 30
